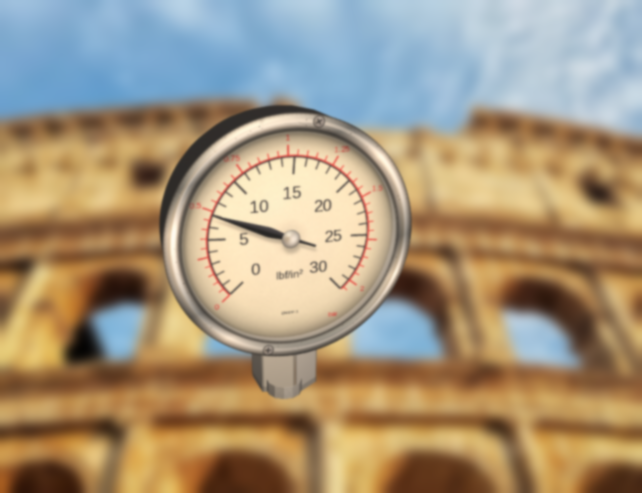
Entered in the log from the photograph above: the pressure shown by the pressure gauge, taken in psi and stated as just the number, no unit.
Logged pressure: 7
